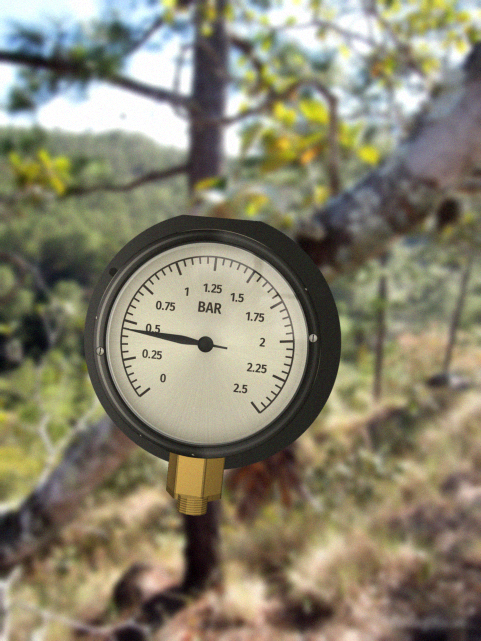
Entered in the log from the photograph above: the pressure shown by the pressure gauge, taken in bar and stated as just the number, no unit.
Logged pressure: 0.45
